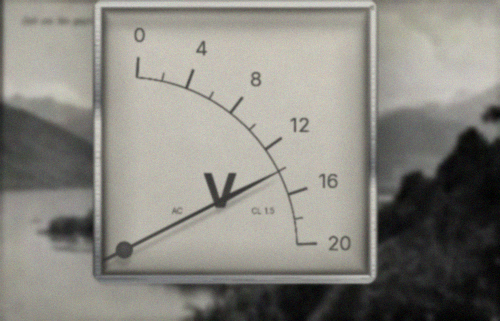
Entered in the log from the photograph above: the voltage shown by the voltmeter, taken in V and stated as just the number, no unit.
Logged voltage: 14
